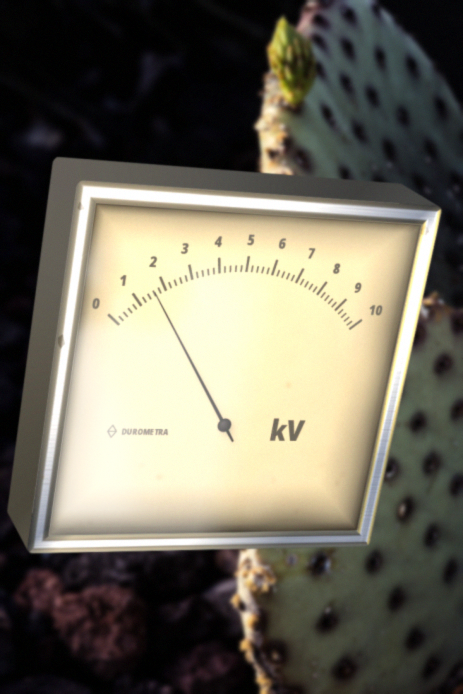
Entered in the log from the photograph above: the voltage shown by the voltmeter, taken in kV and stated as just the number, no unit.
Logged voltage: 1.6
